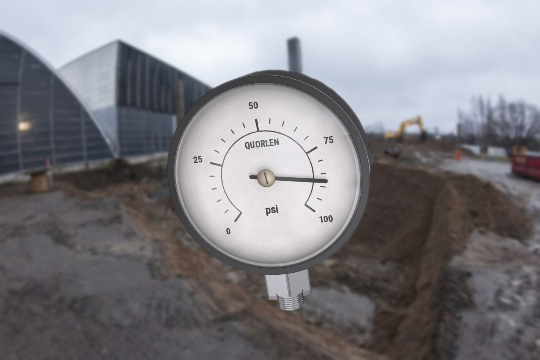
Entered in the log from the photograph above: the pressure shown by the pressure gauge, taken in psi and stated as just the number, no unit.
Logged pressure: 87.5
